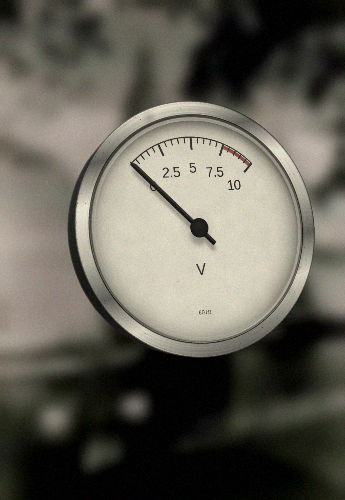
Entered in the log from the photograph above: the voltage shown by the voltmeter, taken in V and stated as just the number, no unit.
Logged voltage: 0
